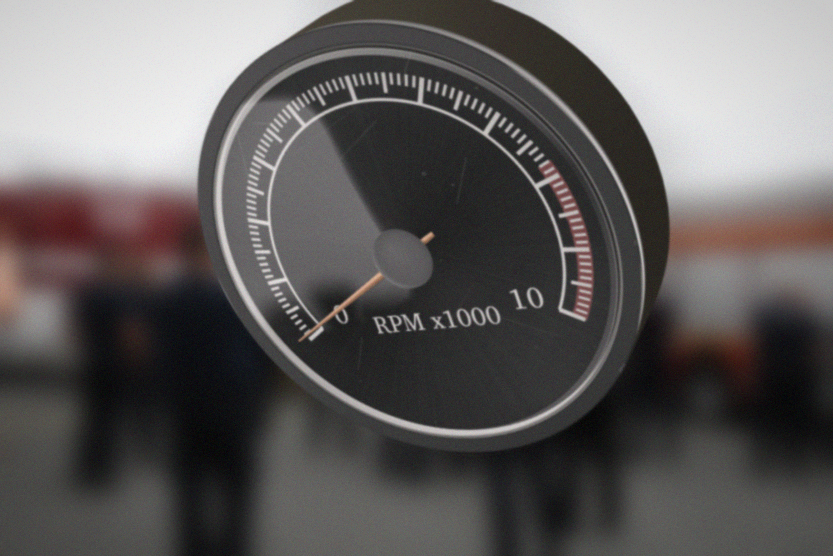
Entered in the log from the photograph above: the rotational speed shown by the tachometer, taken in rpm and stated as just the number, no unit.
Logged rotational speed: 100
